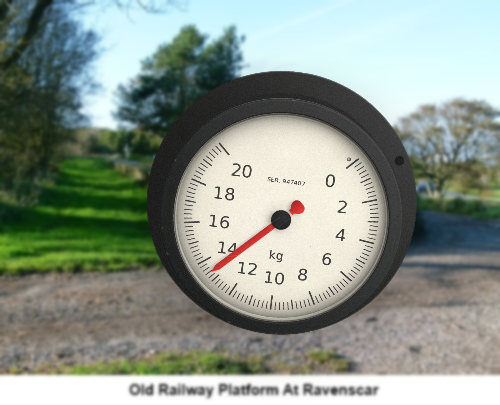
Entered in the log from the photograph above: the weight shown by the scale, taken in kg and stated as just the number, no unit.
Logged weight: 13.4
